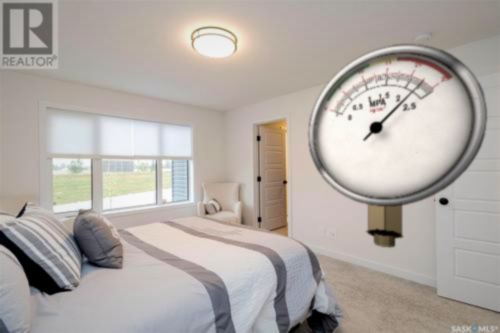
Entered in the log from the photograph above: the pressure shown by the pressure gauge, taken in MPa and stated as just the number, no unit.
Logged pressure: 2.25
